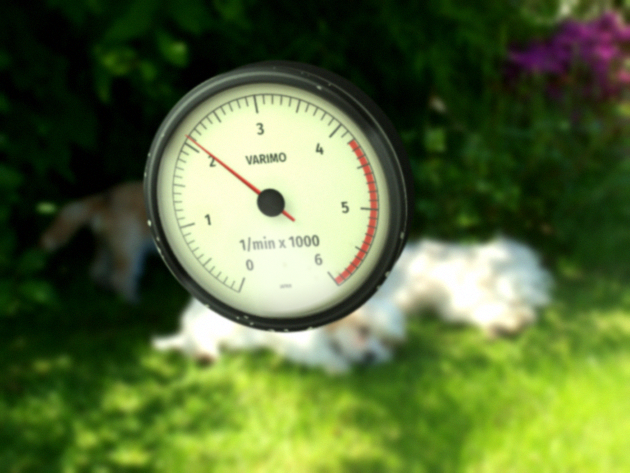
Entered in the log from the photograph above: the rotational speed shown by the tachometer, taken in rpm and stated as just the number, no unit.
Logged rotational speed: 2100
